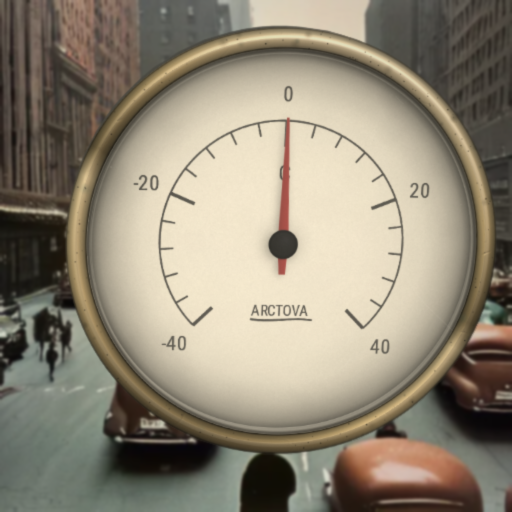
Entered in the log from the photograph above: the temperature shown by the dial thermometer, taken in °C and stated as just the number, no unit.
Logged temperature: 0
